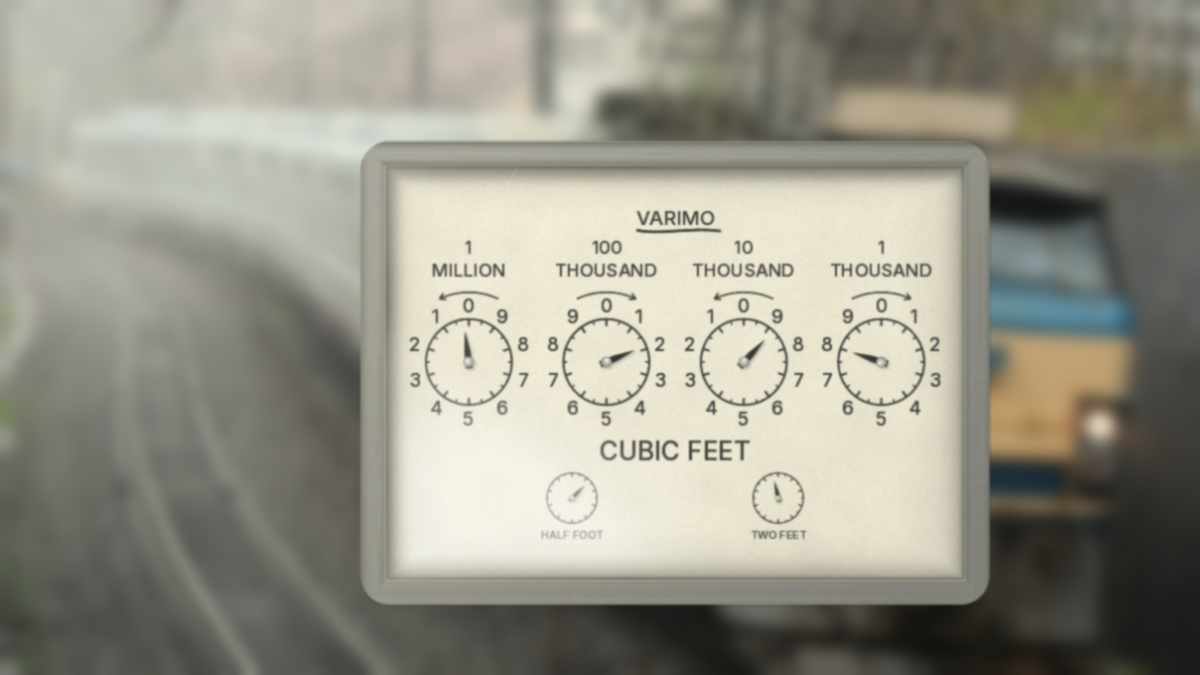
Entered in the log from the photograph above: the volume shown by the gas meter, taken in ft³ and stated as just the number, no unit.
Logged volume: 18800
